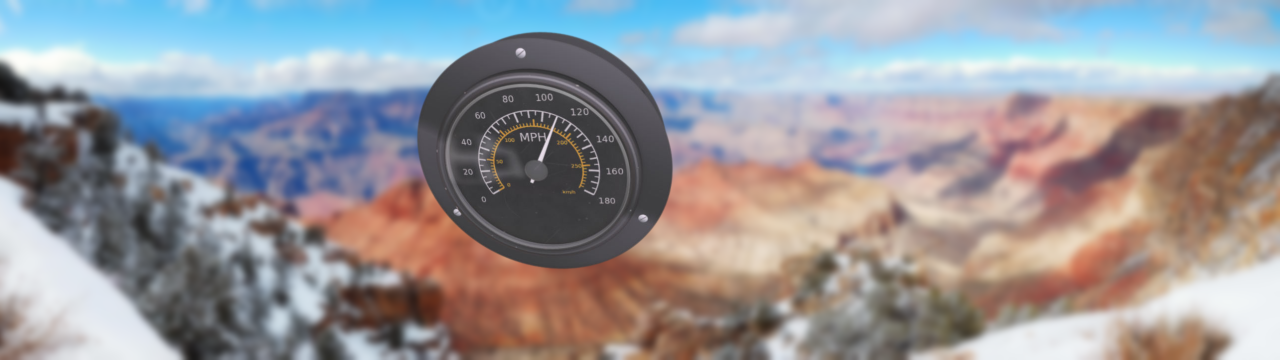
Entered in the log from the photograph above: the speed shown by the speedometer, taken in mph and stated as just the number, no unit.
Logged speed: 110
